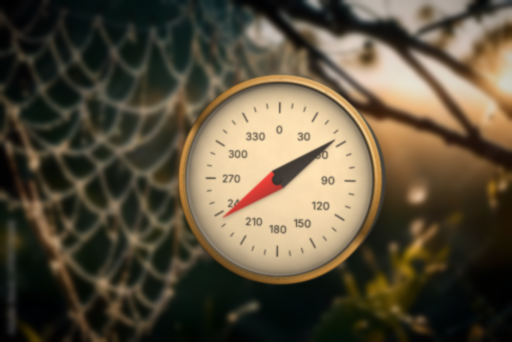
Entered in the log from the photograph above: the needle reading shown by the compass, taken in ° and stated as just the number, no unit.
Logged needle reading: 235
